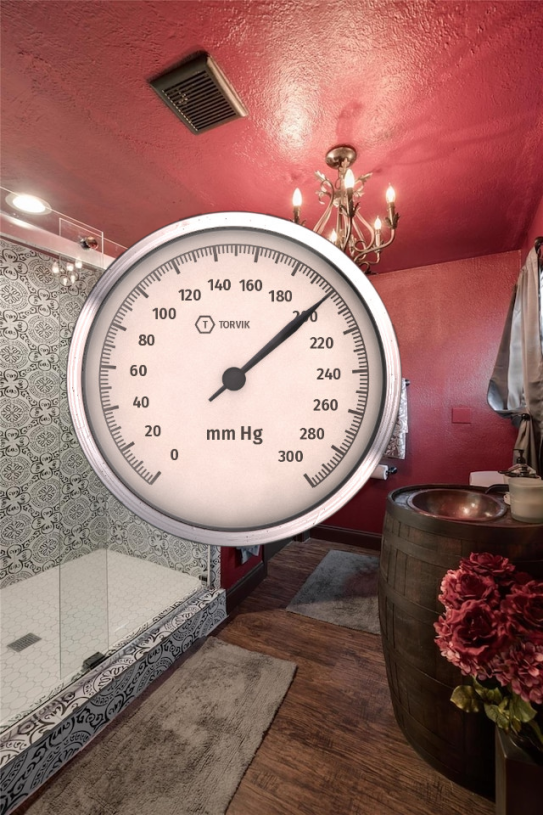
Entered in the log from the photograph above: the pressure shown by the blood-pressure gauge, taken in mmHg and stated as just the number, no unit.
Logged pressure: 200
